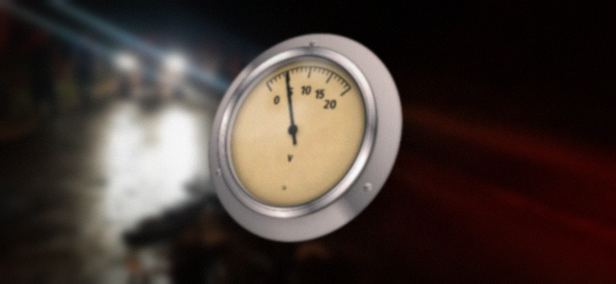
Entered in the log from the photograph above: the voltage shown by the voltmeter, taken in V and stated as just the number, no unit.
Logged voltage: 5
